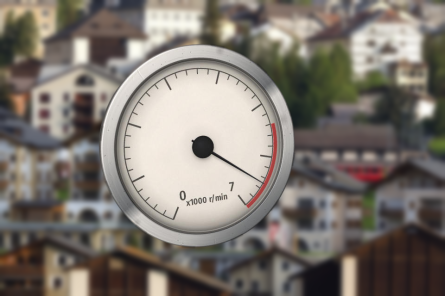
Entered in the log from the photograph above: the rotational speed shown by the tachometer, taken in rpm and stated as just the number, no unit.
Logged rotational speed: 6500
